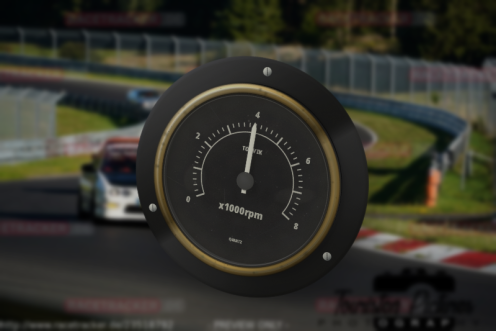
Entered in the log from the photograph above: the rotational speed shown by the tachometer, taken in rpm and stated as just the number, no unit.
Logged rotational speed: 4000
